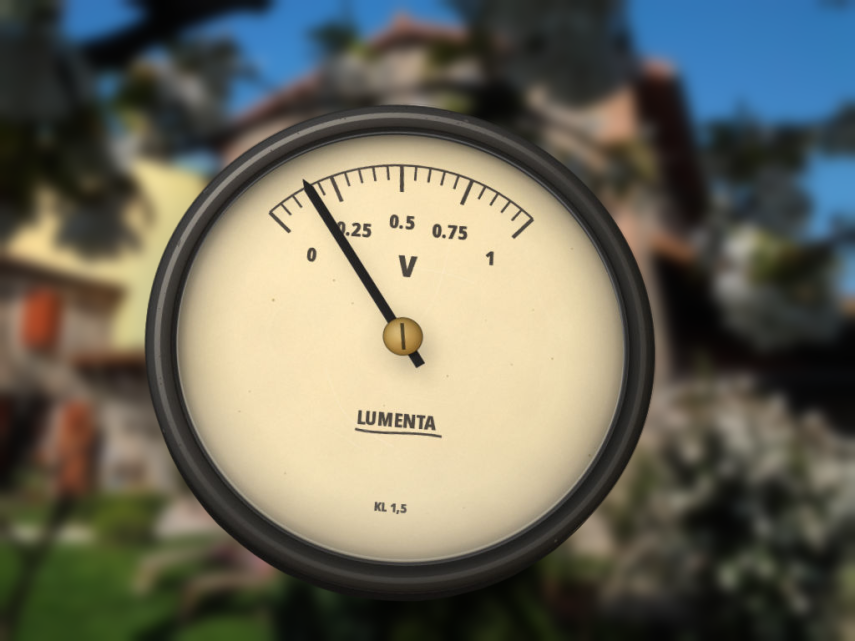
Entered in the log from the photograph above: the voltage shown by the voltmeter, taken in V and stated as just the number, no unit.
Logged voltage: 0.15
